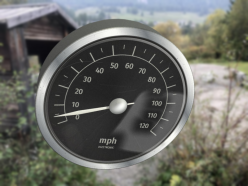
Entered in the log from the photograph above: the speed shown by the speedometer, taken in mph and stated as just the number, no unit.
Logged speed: 5
